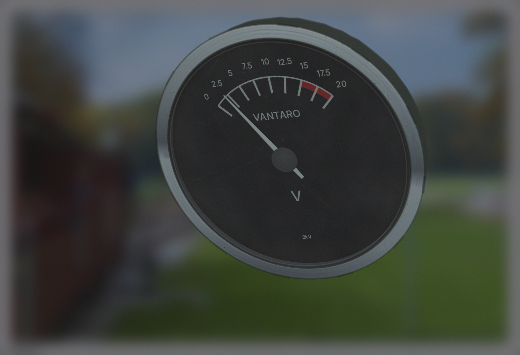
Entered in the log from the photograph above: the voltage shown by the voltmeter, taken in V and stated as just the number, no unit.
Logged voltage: 2.5
